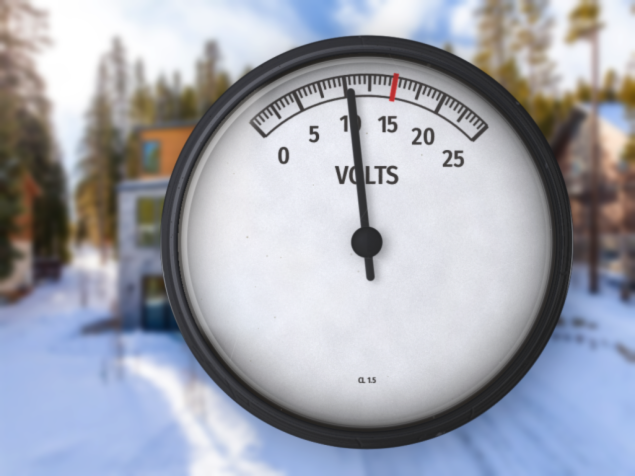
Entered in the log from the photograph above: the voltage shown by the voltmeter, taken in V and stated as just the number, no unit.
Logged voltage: 10.5
